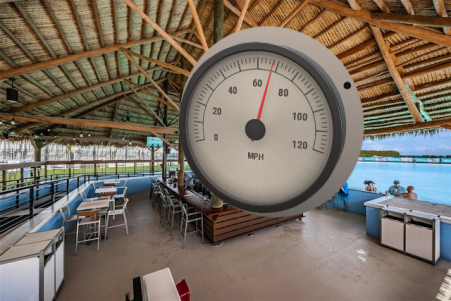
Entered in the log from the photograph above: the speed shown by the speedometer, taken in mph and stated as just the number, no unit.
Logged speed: 68
